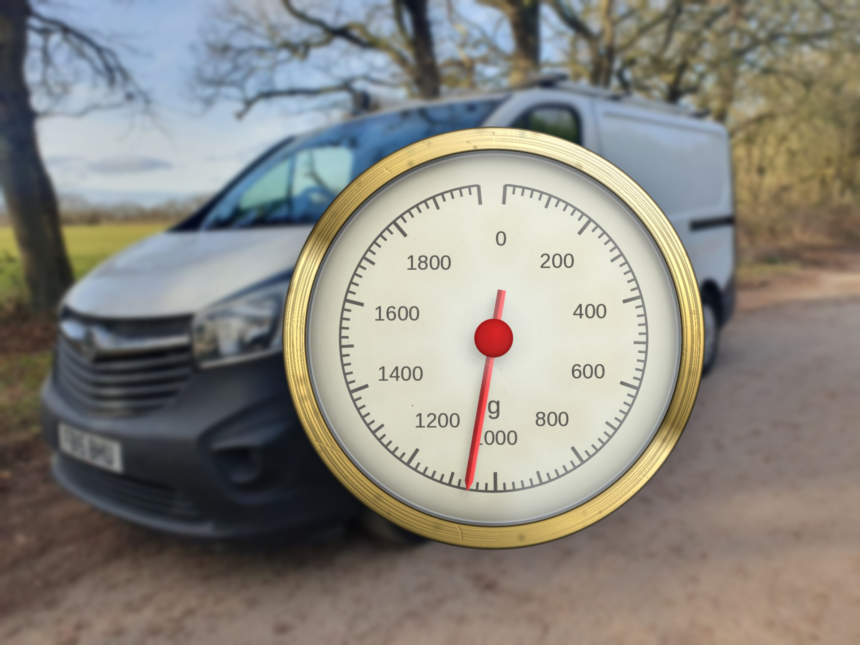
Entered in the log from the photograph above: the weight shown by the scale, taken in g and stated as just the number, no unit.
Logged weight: 1060
